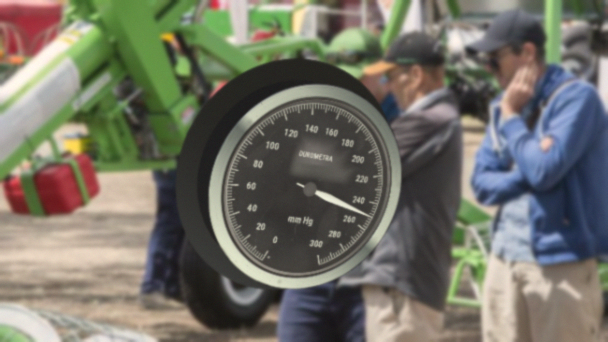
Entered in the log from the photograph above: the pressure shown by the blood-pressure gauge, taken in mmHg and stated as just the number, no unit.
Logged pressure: 250
